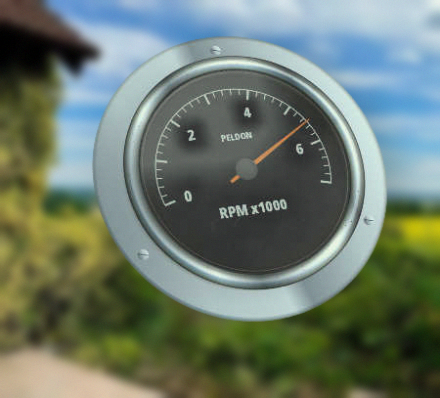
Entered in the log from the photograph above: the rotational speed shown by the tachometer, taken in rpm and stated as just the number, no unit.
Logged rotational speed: 5500
